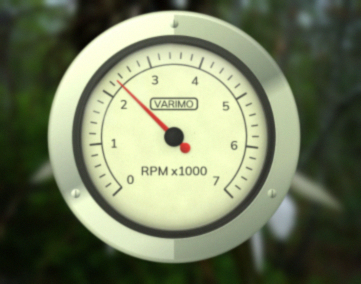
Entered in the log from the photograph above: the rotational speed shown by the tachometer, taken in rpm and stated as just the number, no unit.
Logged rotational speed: 2300
